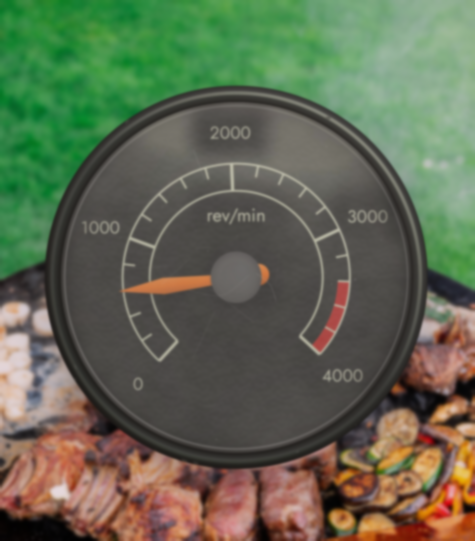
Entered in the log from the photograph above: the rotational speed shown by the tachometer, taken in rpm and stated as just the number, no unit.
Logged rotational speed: 600
